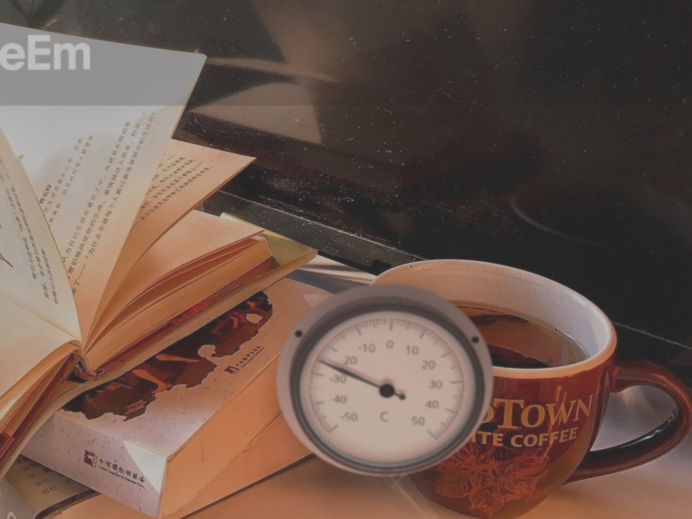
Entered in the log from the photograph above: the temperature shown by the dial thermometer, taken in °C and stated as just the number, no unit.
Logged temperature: -25
